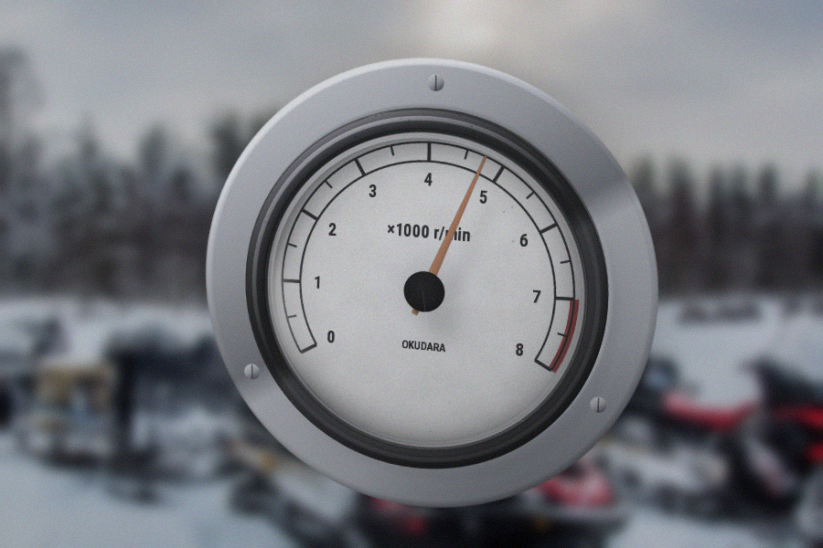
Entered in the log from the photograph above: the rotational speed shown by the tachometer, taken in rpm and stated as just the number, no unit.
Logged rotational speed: 4750
